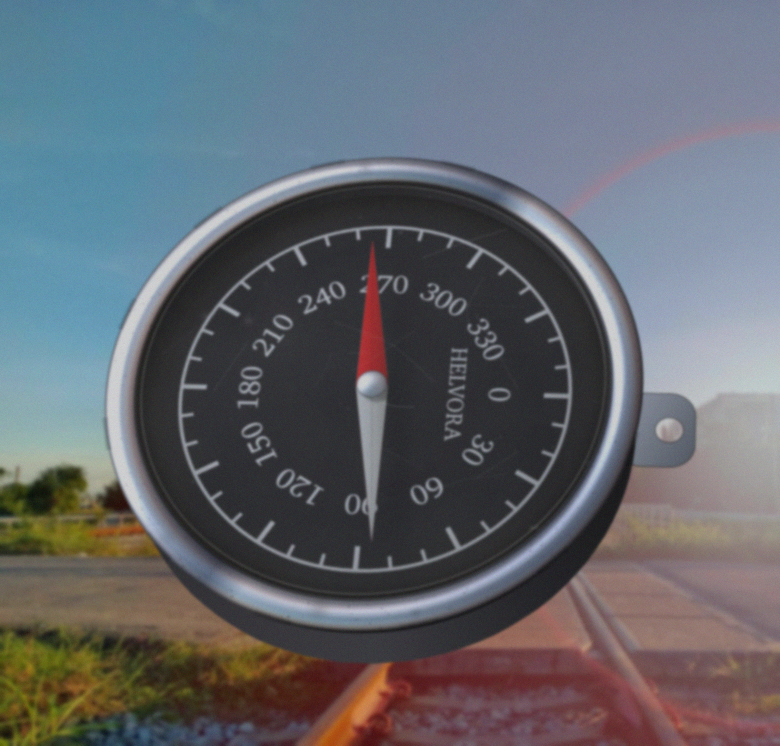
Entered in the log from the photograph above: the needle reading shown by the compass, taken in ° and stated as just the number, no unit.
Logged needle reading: 265
